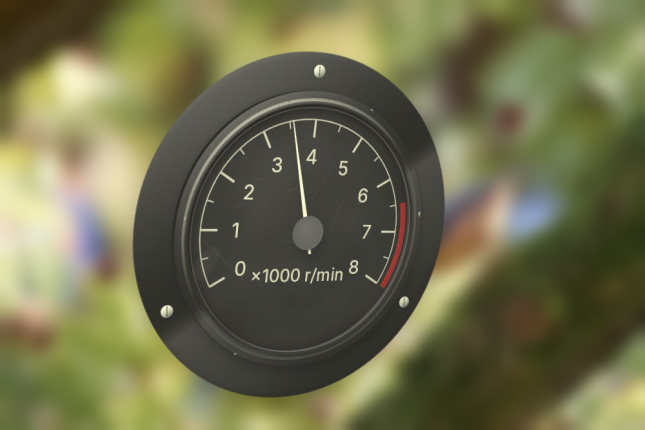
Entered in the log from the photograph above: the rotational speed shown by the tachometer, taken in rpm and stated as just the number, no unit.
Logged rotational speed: 3500
